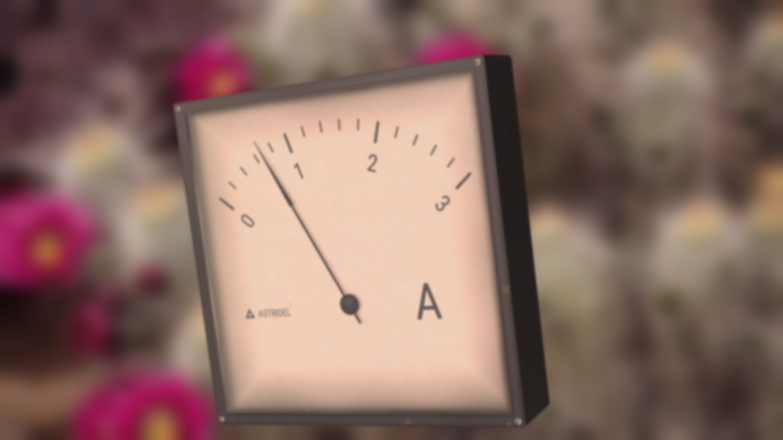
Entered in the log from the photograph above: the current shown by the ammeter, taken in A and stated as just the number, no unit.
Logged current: 0.7
